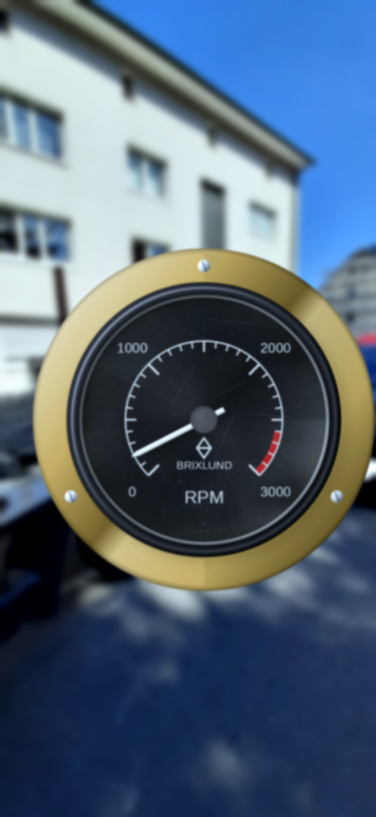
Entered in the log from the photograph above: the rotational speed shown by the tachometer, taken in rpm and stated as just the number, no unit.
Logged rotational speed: 200
